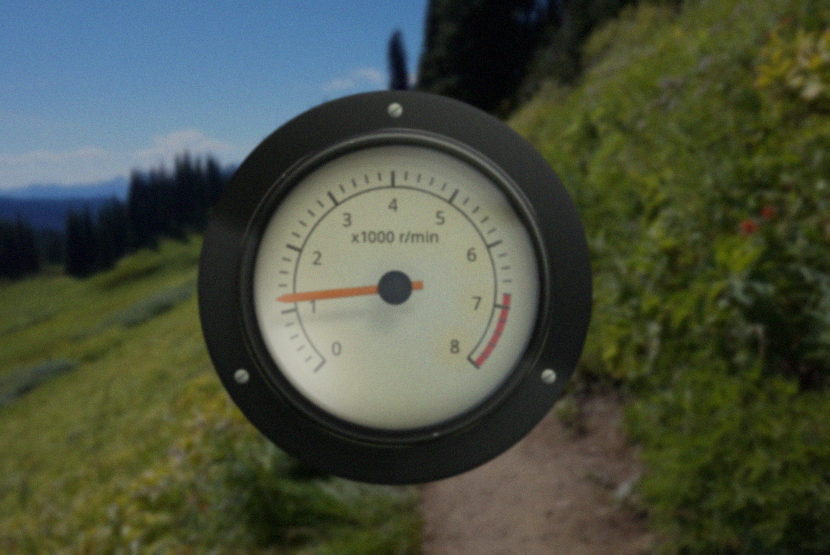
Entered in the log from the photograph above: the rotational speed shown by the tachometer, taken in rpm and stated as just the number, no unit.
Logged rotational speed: 1200
